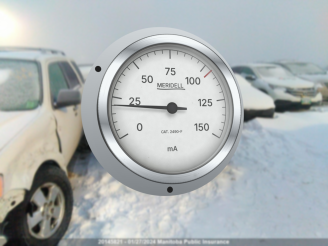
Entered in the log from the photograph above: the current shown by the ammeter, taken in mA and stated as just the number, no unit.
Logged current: 20
